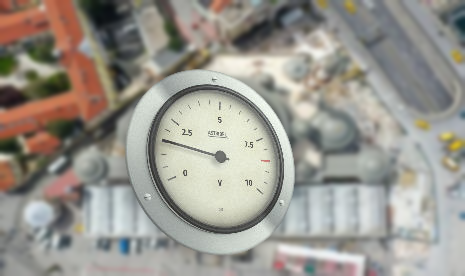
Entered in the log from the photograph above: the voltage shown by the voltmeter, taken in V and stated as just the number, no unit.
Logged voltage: 1.5
